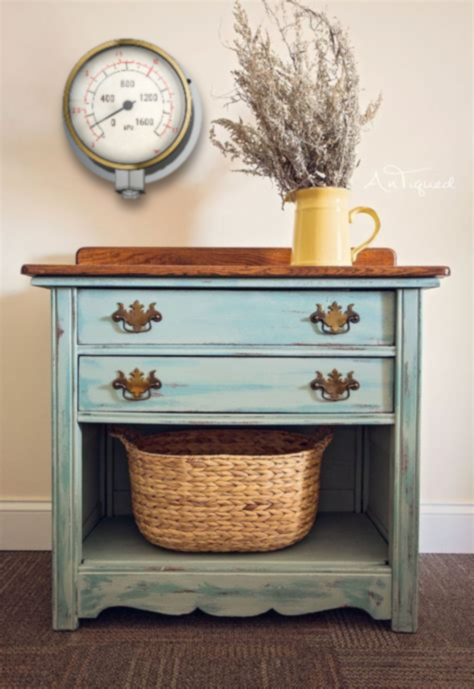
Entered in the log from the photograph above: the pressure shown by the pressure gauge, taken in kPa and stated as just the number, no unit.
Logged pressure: 100
